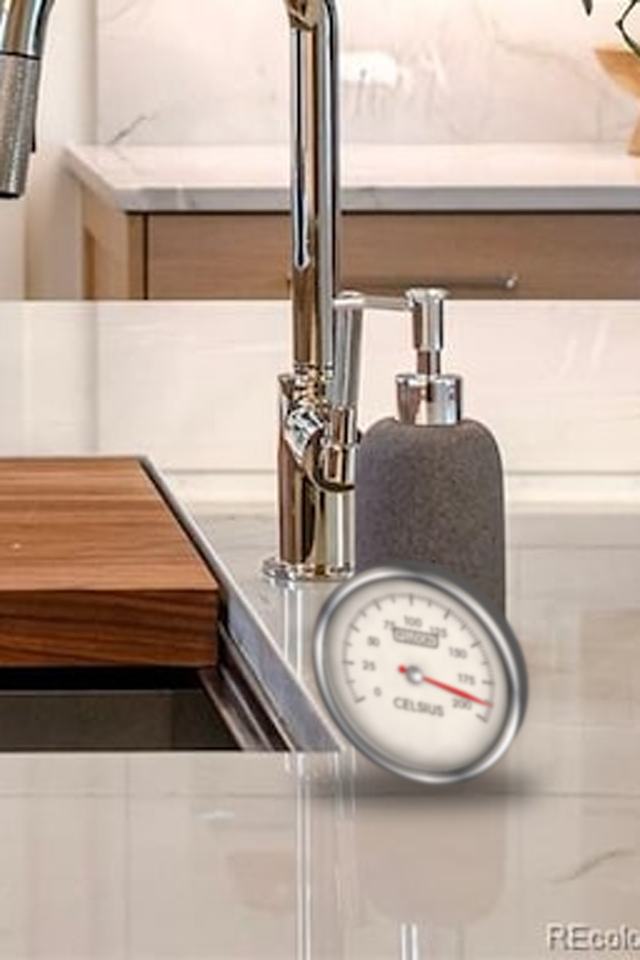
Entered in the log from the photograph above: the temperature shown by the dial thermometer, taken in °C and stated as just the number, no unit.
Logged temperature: 187.5
